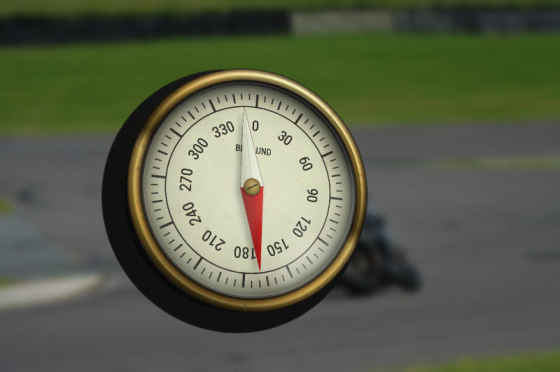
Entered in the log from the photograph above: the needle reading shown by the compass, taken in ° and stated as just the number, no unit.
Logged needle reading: 170
